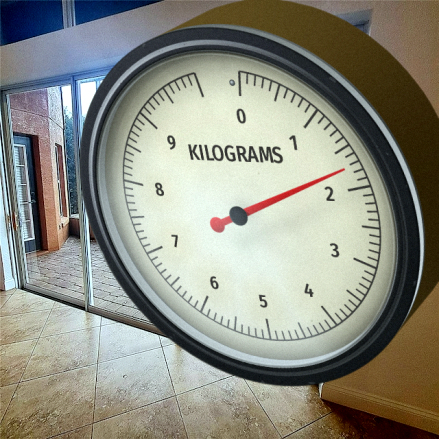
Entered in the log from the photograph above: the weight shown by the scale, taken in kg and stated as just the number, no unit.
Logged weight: 1.7
